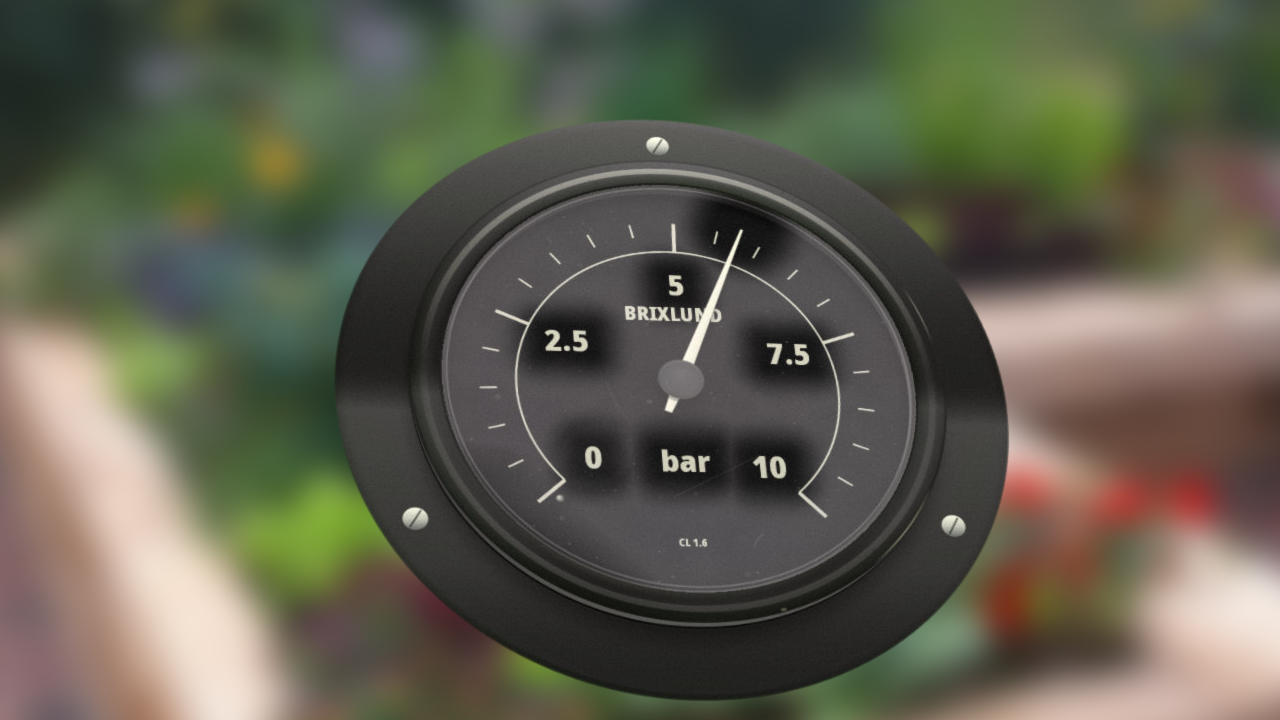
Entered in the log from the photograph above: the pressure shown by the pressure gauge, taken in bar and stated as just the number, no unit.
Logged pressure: 5.75
